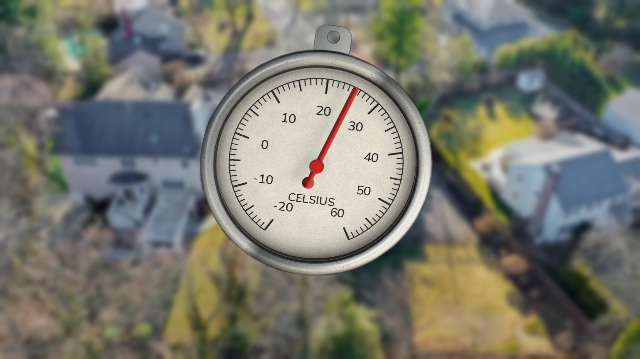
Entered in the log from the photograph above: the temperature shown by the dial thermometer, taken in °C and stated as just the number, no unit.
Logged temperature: 25
